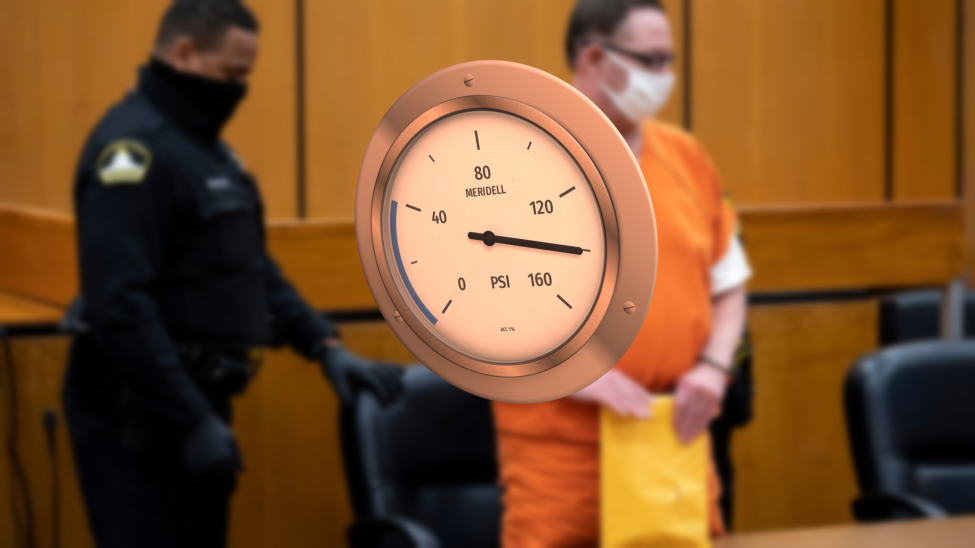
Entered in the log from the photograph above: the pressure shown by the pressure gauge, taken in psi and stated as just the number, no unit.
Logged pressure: 140
